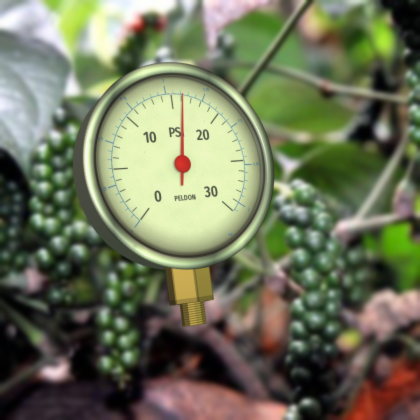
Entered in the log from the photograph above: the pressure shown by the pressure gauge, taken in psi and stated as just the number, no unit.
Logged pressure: 16
